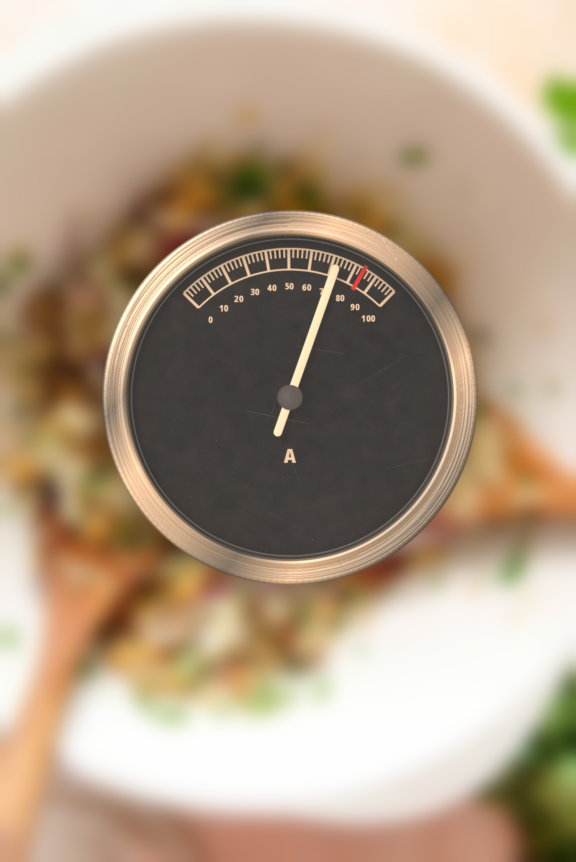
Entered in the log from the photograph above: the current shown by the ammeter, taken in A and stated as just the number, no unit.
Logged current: 72
